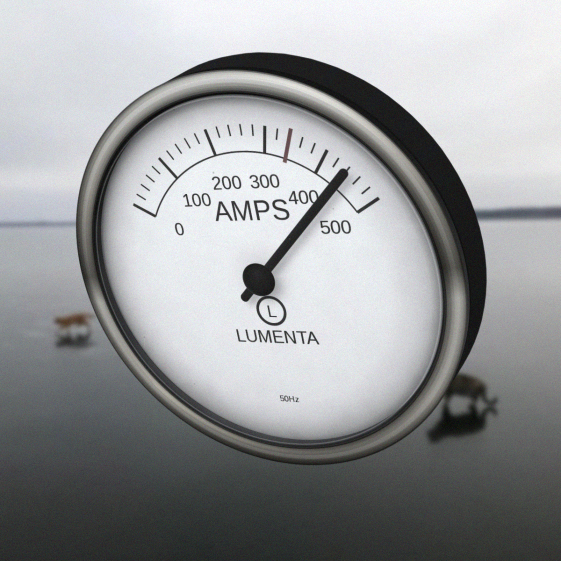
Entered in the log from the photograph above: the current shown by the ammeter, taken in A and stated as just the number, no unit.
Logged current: 440
